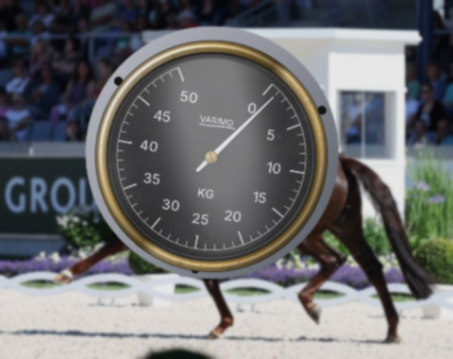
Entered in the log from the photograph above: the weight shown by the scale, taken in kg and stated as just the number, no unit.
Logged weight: 1
